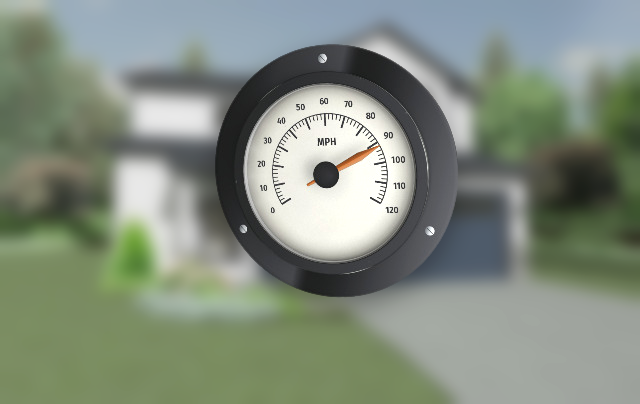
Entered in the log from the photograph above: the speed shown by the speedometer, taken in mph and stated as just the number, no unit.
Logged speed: 92
